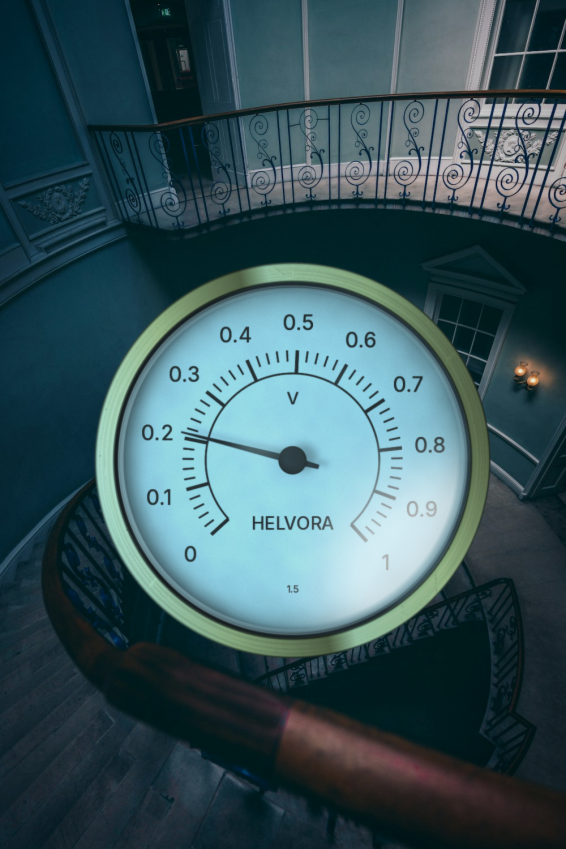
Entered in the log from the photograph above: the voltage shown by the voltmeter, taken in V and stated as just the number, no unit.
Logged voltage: 0.21
